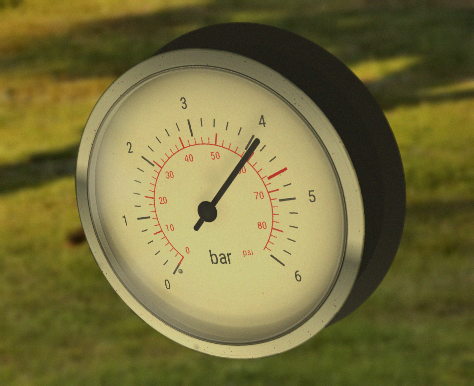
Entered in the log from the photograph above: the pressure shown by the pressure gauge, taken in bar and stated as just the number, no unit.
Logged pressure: 4.1
